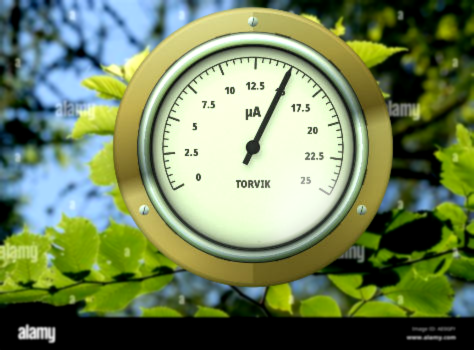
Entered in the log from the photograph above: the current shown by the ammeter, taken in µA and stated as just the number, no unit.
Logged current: 15
